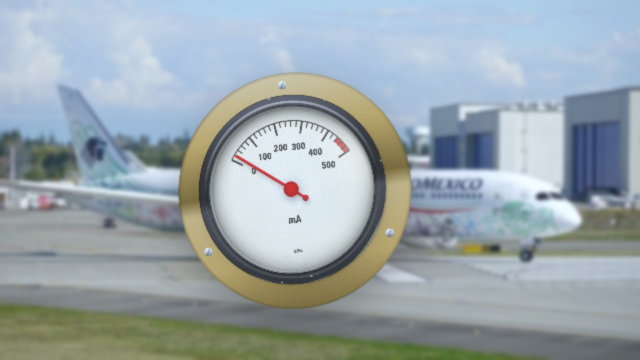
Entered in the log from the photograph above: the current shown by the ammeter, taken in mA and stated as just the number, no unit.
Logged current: 20
